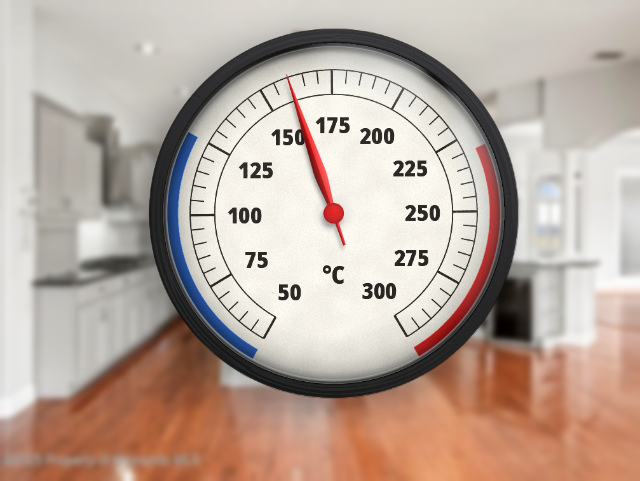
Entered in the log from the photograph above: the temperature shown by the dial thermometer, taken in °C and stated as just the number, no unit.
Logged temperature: 160
